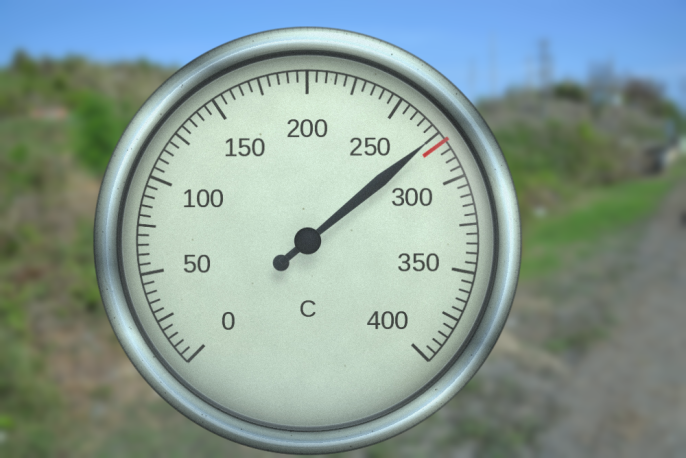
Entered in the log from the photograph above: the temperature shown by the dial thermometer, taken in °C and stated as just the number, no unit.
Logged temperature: 275
